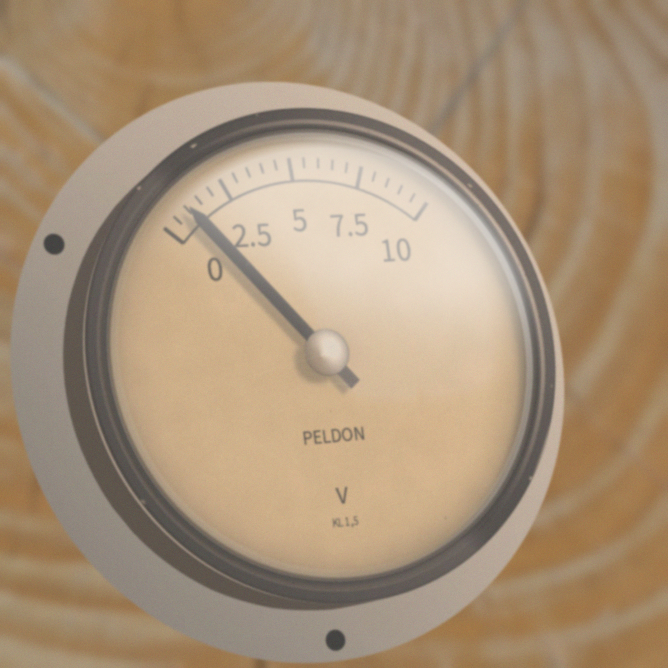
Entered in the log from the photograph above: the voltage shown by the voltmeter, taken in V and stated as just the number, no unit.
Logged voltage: 1
